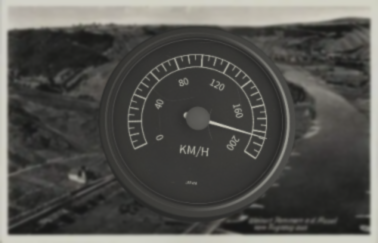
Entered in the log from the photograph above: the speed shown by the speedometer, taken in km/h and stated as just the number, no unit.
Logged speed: 185
